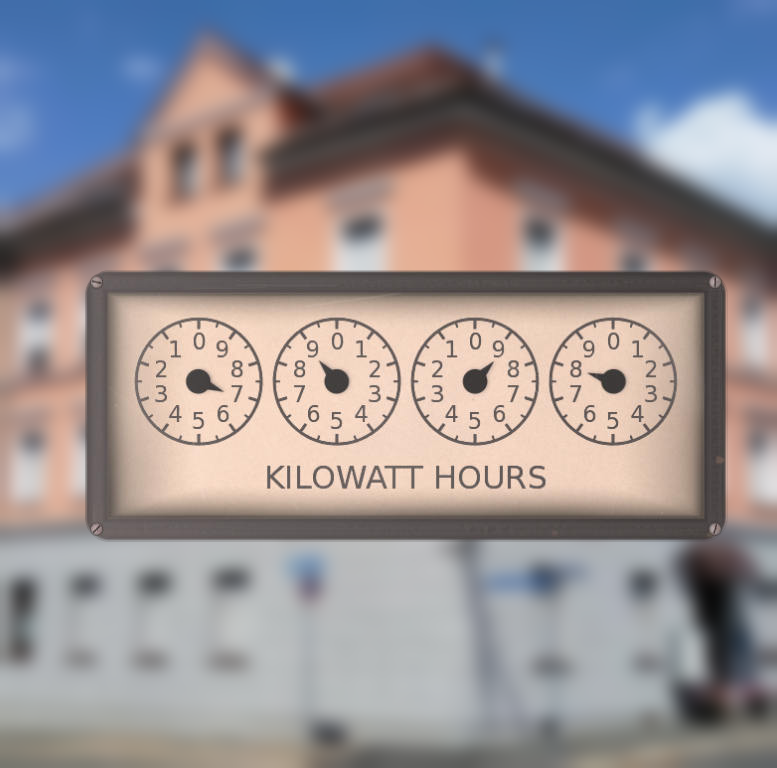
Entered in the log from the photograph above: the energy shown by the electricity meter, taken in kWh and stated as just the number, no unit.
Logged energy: 6888
